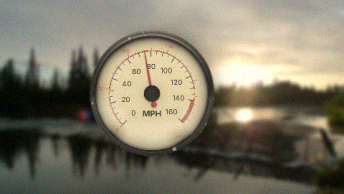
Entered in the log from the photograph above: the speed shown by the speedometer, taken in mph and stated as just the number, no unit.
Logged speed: 75
